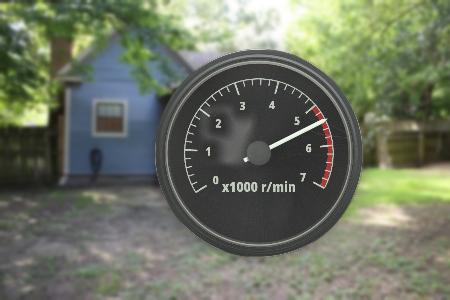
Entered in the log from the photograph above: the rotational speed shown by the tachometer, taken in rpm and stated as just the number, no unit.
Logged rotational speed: 5400
